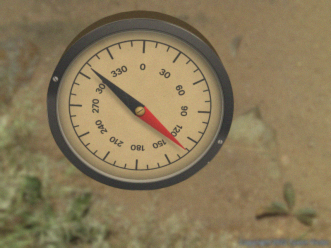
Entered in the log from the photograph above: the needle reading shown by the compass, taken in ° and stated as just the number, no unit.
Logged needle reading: 130
